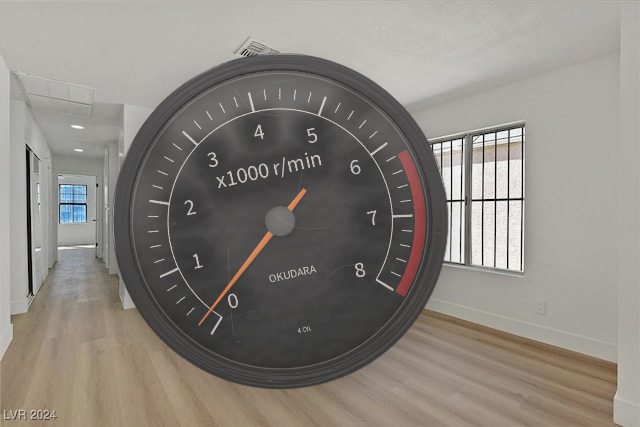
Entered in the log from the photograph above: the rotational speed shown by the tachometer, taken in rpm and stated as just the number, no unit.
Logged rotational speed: 200
